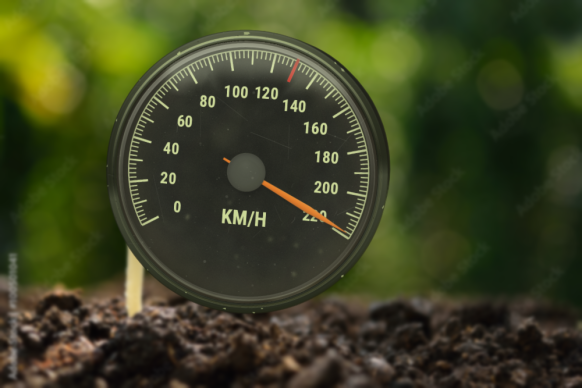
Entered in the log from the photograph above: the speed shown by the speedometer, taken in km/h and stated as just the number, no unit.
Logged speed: 218
